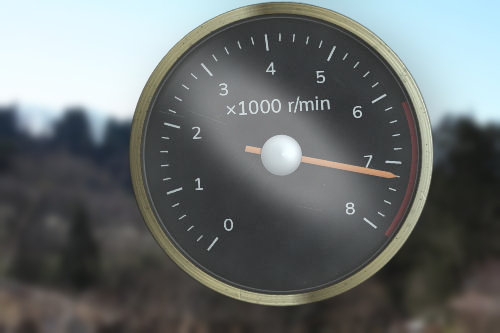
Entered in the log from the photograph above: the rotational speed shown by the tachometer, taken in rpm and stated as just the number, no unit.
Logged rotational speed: 7200
